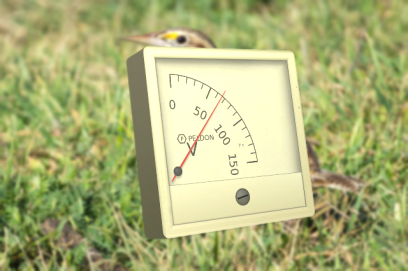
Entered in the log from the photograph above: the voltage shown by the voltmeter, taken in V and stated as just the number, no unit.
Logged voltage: 65
